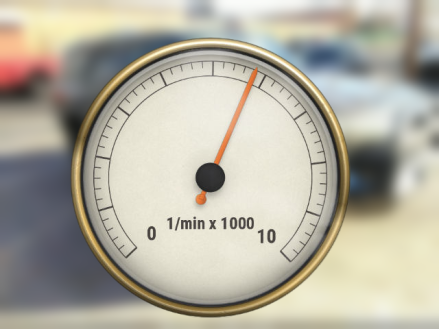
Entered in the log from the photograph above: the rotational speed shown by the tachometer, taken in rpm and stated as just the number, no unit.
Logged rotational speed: 5800
